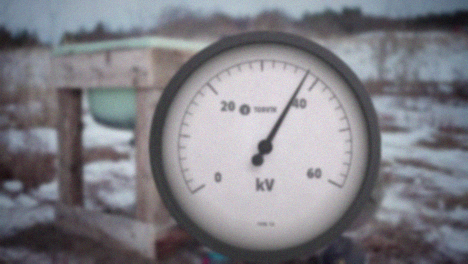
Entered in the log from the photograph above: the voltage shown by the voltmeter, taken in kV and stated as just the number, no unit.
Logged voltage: 38
